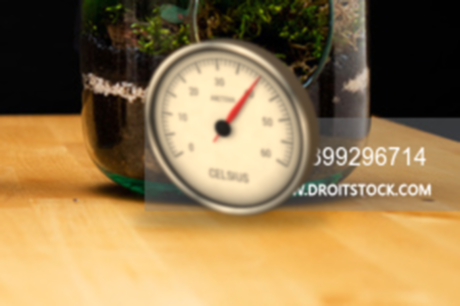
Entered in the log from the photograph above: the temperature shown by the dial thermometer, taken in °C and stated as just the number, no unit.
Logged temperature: 40
